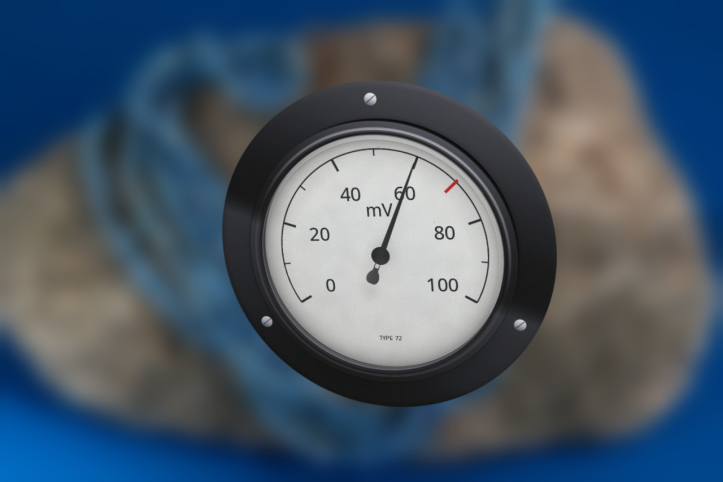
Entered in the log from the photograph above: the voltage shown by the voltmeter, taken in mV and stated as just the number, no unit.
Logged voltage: 60
